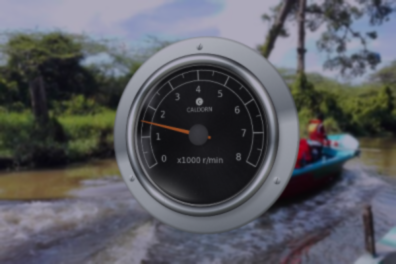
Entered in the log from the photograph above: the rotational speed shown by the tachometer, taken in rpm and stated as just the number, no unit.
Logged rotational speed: 1500
